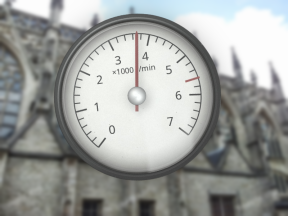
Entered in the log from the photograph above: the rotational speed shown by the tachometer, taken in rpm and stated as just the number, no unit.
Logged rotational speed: 3700
